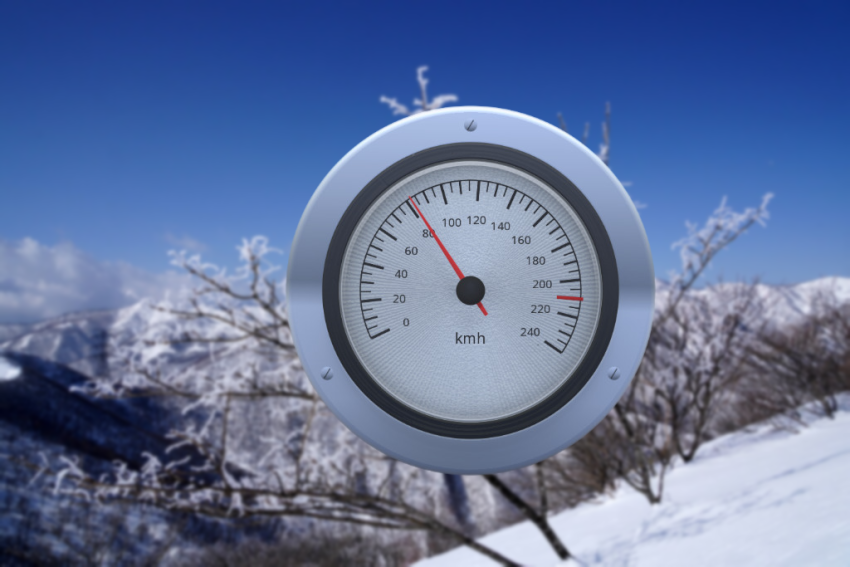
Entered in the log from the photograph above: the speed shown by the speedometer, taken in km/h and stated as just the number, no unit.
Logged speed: 82.5
